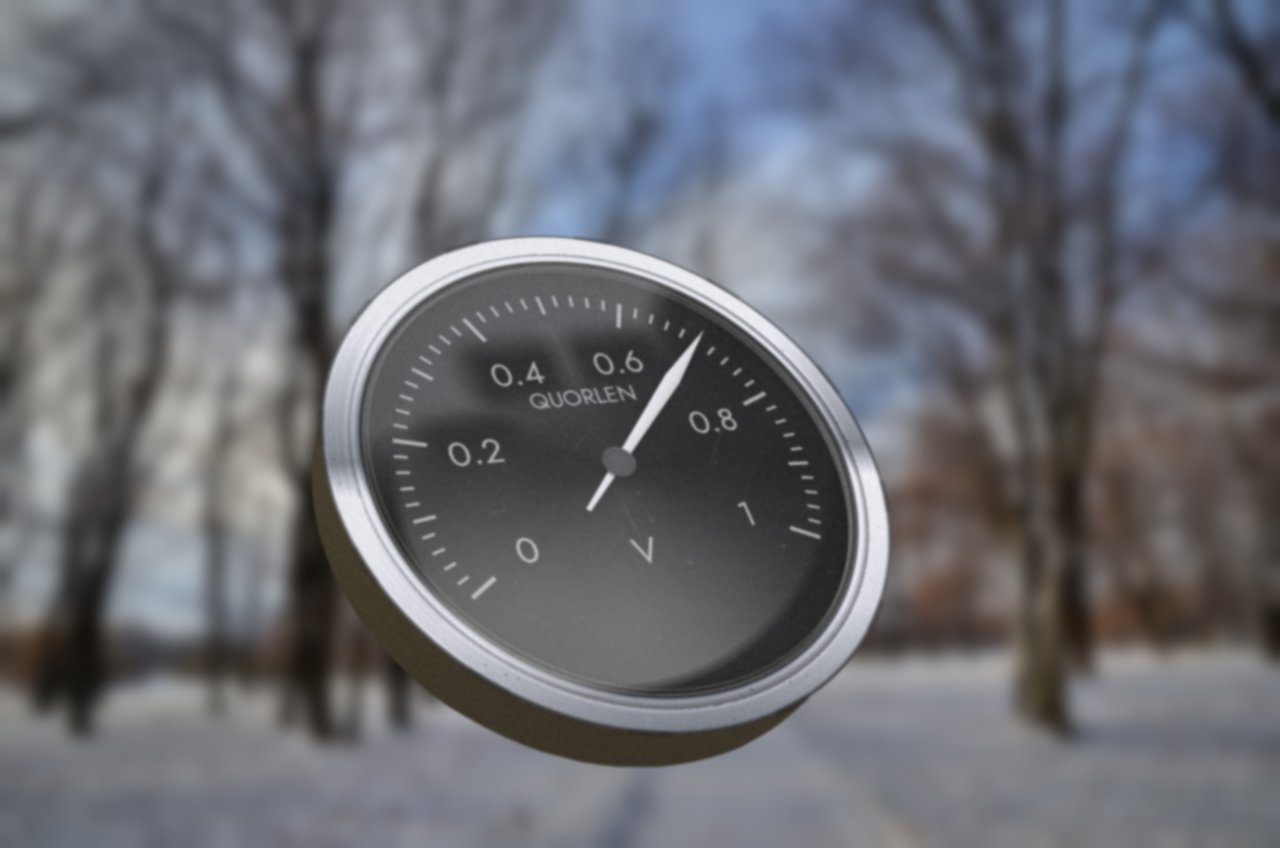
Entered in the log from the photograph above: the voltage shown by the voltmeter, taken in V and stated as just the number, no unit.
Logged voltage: 0.7
